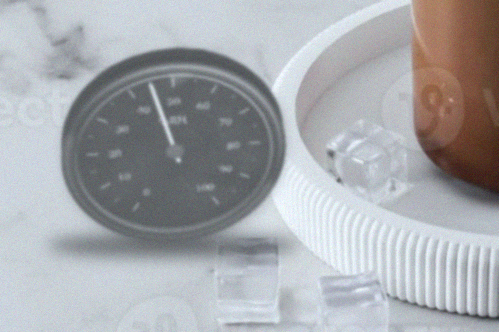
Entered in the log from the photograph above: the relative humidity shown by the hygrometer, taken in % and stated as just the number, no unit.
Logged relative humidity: 45
